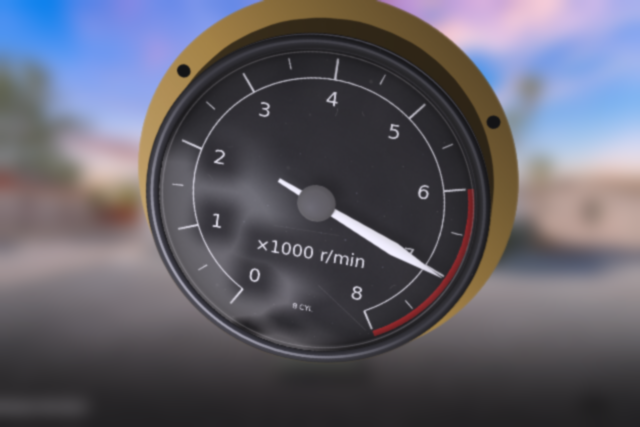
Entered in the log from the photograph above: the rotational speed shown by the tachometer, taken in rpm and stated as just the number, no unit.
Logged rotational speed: 7000
